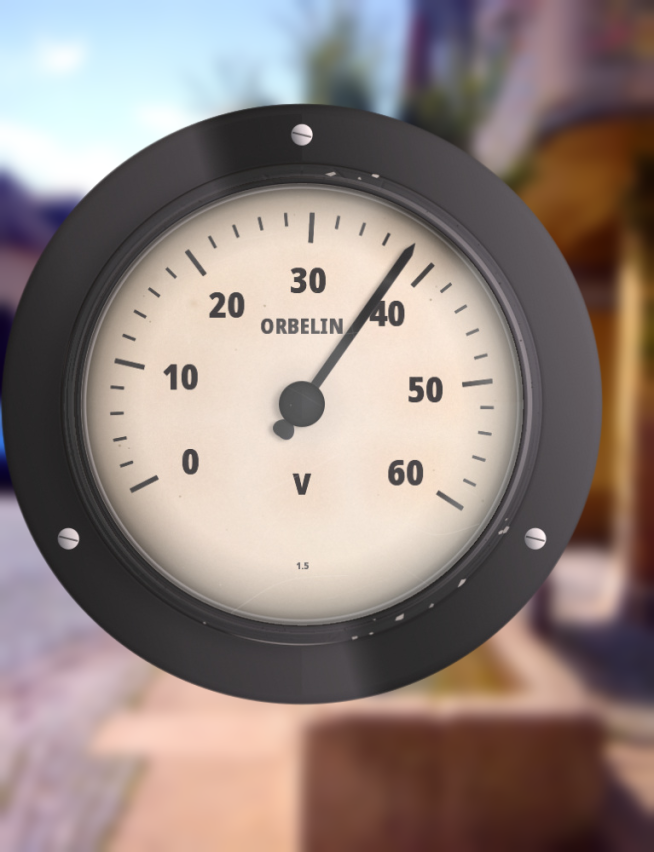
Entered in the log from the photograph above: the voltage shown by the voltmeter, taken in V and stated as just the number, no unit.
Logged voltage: 38
